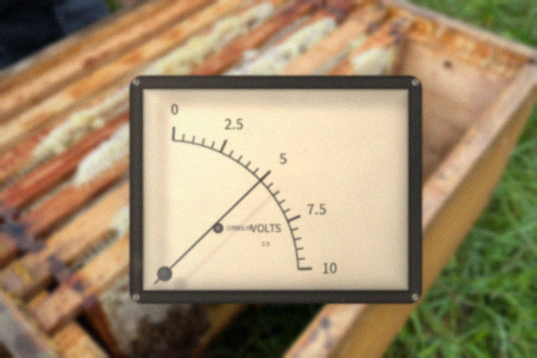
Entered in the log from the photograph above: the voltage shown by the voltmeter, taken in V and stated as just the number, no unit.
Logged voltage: 5
